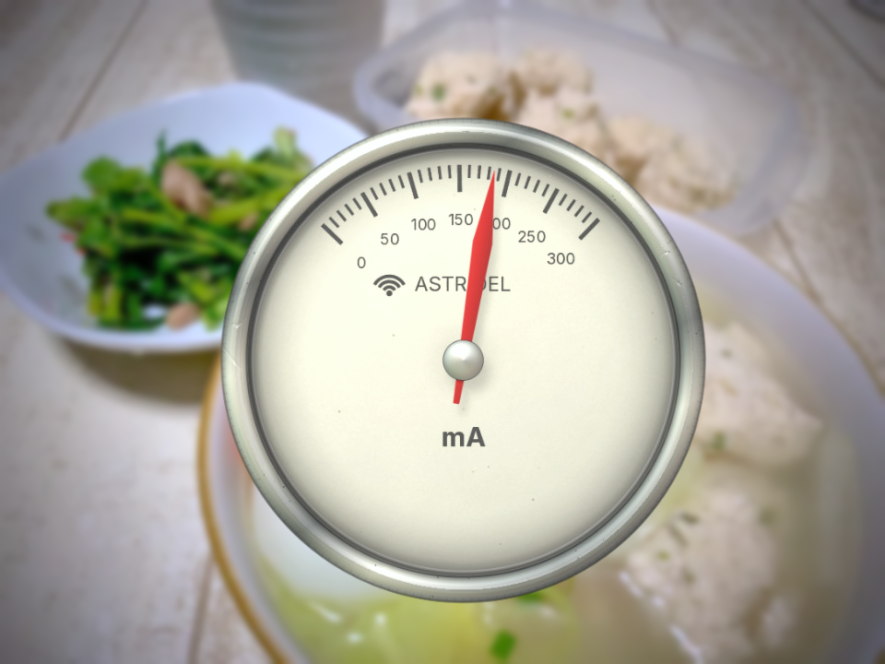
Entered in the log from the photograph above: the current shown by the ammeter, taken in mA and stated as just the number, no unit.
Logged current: 185
